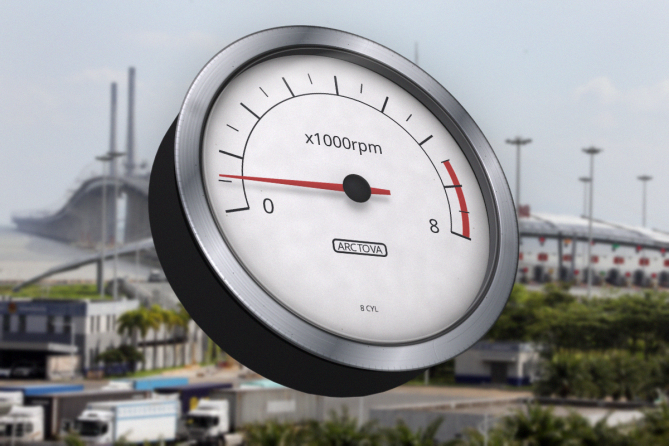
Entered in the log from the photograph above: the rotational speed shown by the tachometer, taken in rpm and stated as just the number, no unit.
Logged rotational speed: 500
